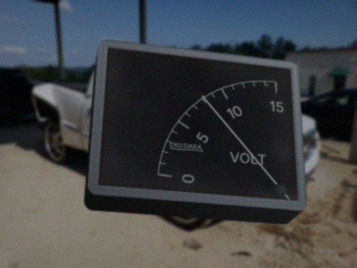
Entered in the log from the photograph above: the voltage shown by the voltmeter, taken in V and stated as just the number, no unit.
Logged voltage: 8
